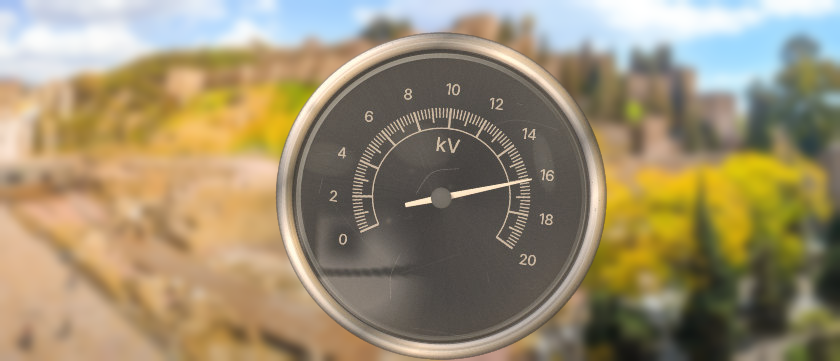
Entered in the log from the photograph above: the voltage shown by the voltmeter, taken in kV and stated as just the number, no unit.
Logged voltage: 16
